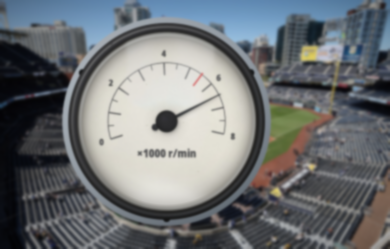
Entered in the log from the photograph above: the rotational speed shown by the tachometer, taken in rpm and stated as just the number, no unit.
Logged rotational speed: 6500
